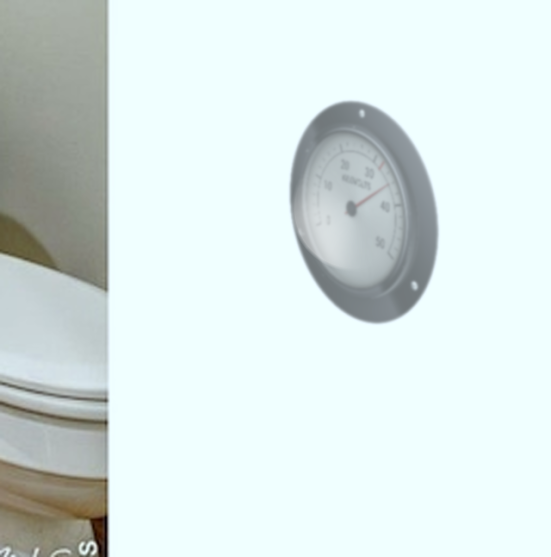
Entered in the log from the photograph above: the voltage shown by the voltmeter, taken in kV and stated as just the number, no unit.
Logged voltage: 36
